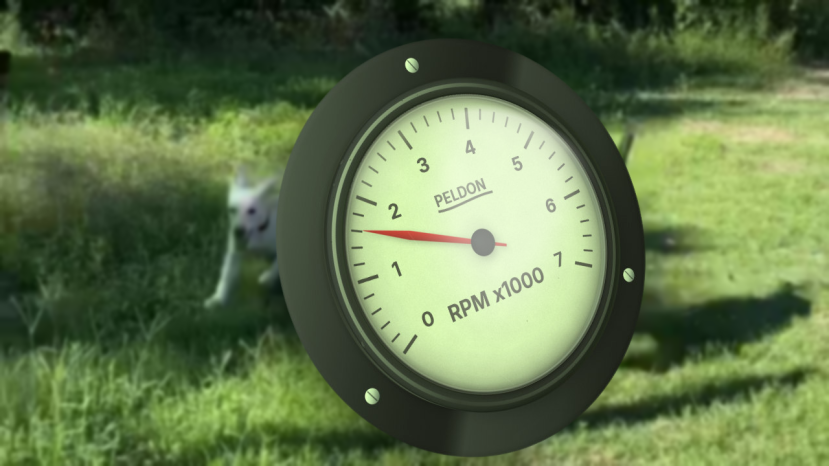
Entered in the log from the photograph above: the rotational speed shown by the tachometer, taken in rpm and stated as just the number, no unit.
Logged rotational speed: 1600
